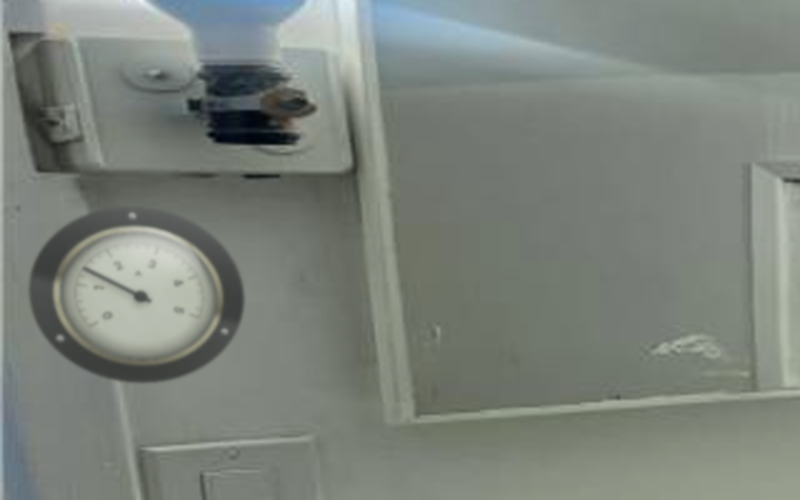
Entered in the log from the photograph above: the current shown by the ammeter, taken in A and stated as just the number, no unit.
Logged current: 1.4
